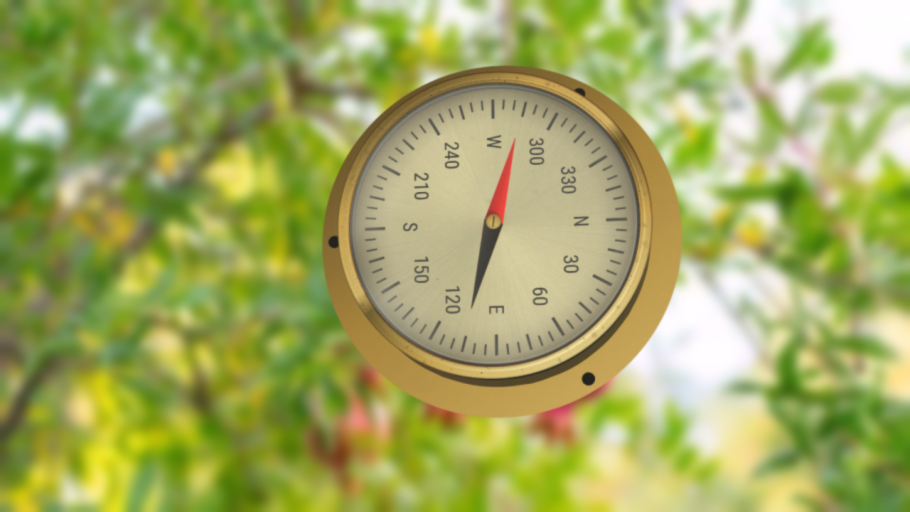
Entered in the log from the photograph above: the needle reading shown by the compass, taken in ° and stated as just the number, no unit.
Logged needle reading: 285
